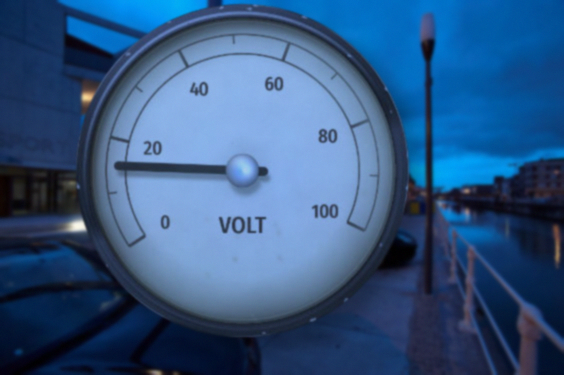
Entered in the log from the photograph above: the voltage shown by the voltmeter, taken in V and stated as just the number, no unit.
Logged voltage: 15
